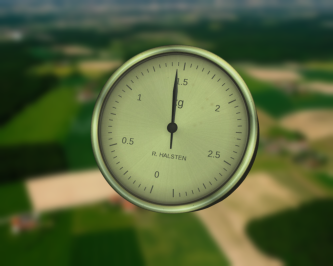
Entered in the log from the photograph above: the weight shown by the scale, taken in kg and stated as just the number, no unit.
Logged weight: 1.45
